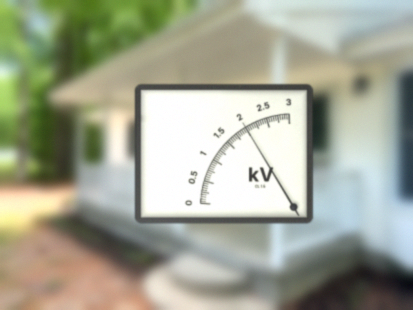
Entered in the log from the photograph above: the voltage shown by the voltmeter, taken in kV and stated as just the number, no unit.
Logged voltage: 2
